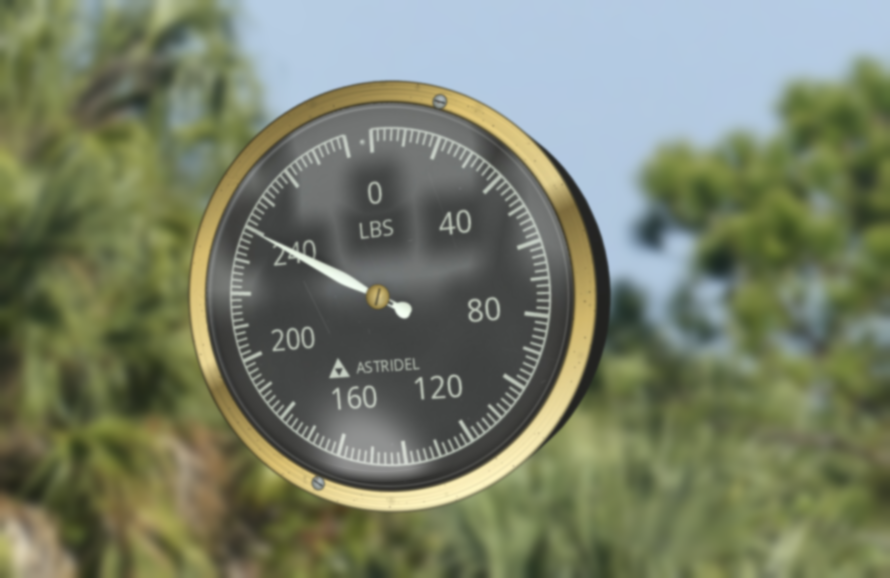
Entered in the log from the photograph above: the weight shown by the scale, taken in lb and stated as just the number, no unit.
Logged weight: 240
